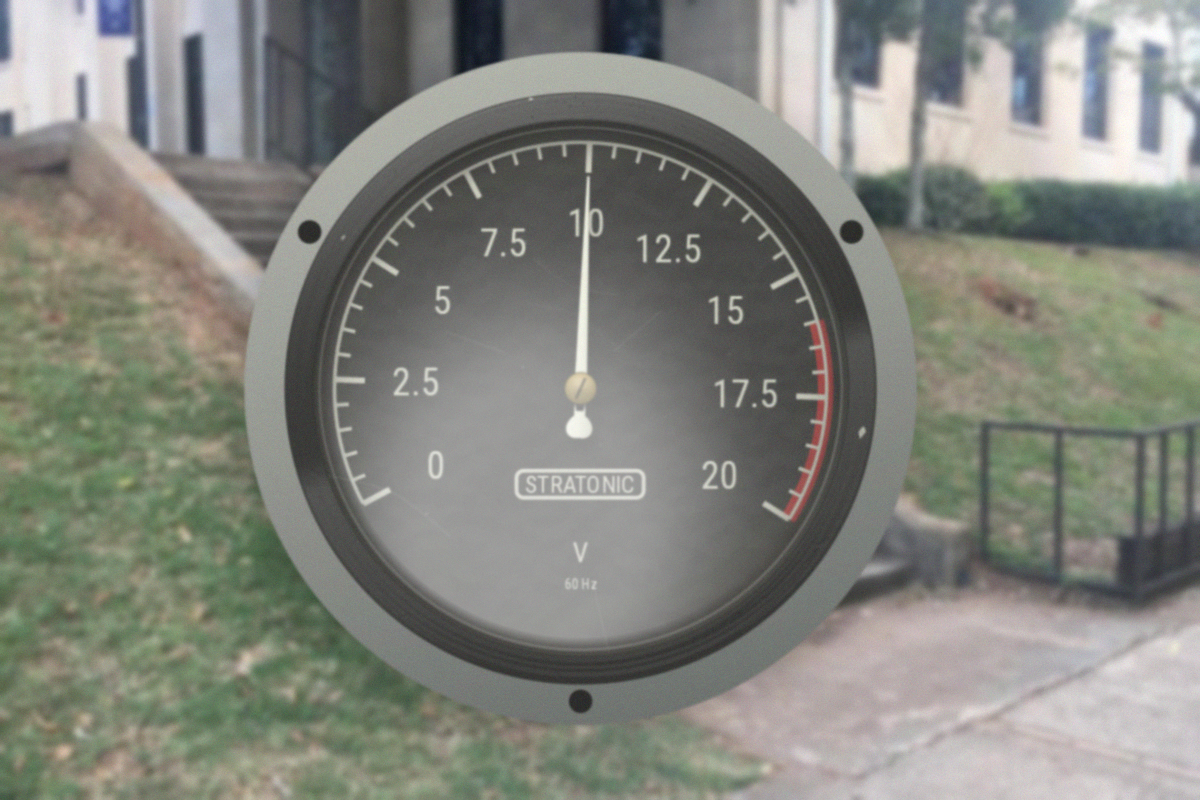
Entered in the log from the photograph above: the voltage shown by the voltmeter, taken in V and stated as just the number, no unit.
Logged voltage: 10
